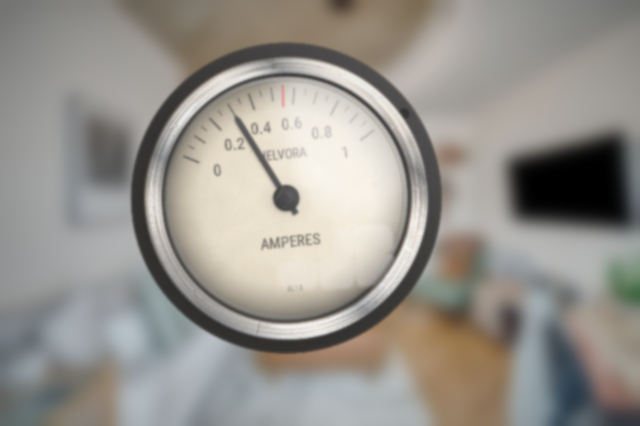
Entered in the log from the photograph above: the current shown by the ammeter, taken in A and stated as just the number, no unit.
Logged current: 0.3
